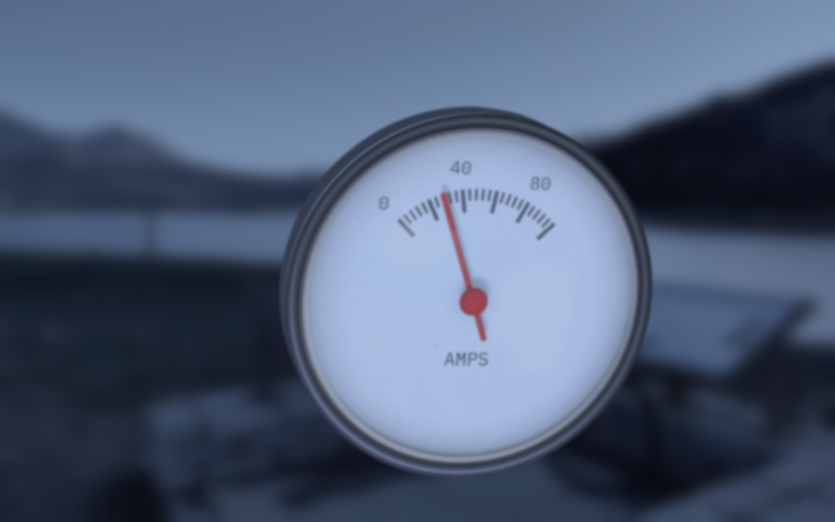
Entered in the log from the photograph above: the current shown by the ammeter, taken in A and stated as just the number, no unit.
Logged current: 28
